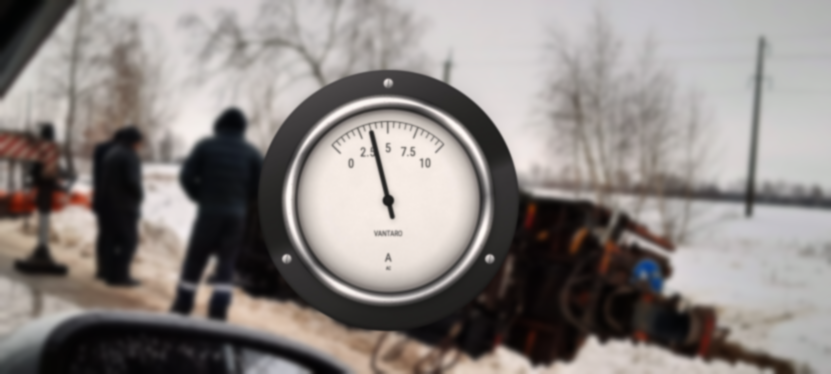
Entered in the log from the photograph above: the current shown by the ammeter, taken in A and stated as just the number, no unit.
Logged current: 3.5
